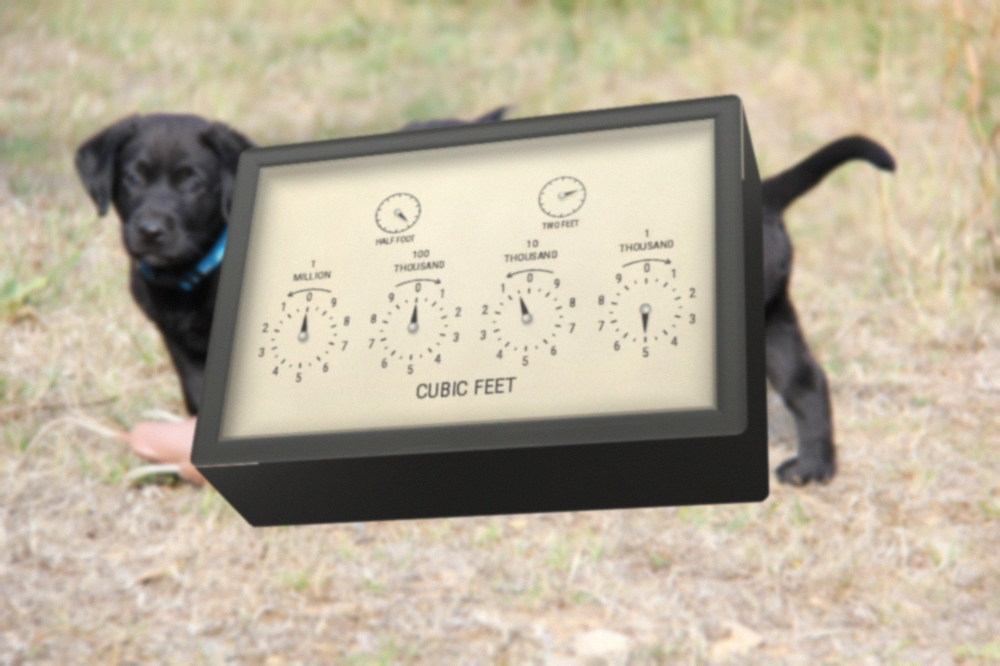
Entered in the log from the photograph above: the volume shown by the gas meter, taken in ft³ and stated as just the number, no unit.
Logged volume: 500
